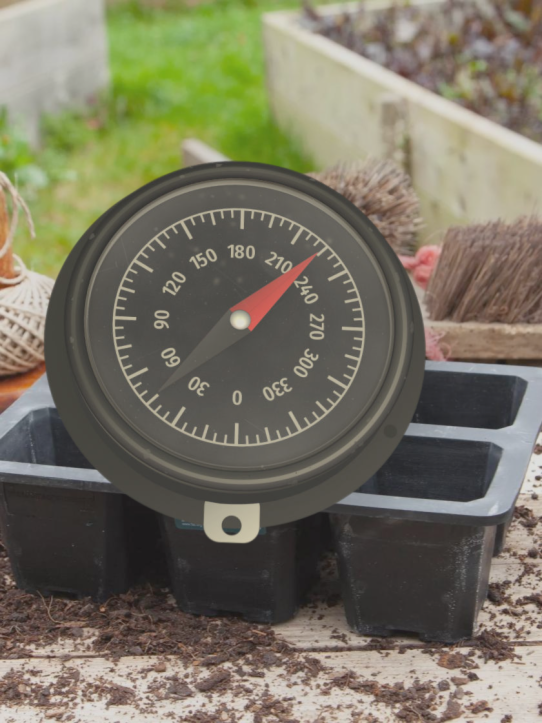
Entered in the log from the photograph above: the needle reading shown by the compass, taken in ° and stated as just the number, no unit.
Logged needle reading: 225
